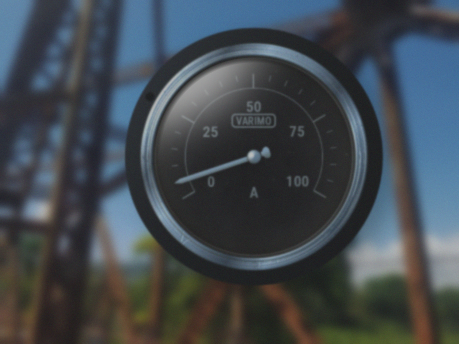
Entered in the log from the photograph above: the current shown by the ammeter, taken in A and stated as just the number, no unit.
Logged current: 5
